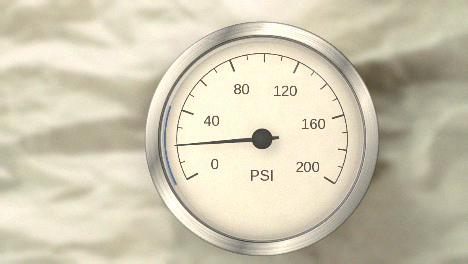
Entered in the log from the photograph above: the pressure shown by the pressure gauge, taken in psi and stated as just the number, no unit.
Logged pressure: 20
